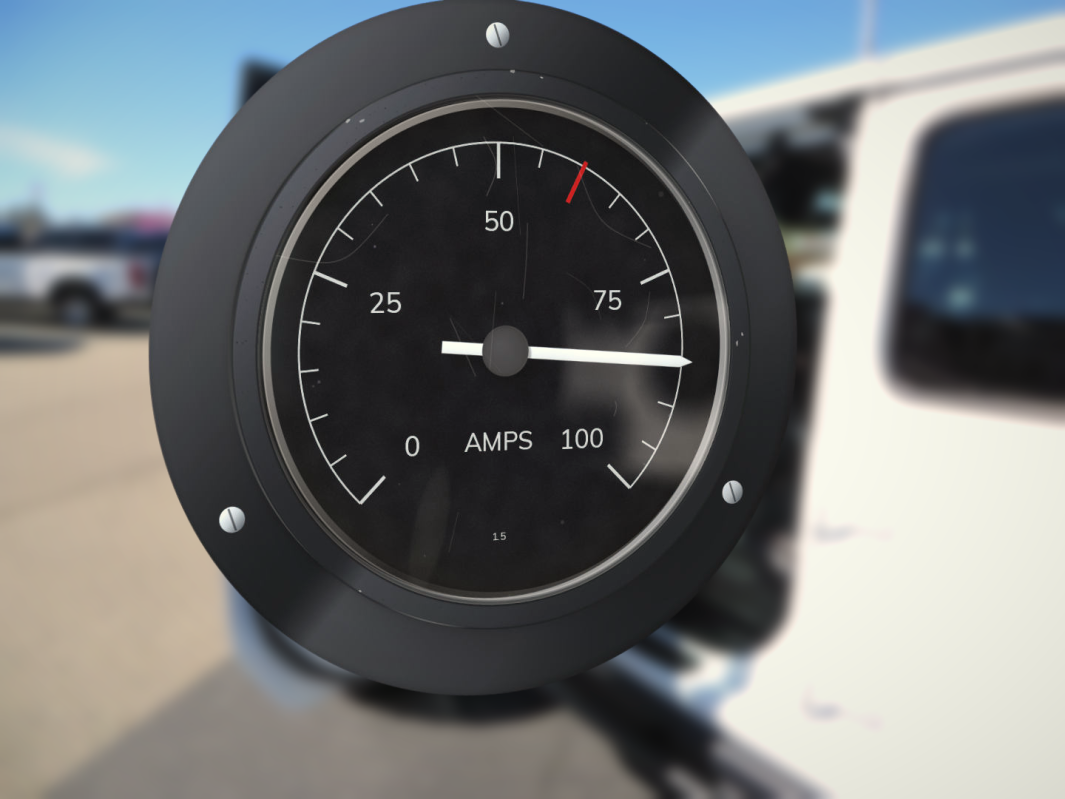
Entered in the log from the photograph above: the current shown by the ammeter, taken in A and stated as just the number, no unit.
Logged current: 85
